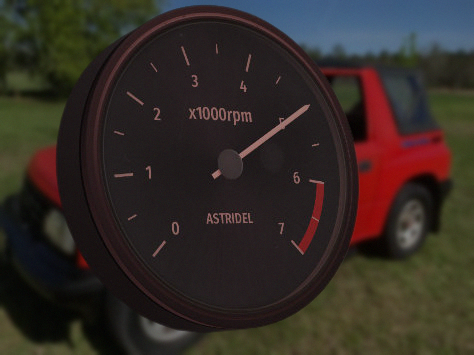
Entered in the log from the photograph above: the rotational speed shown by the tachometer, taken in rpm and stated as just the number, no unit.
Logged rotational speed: 5000
